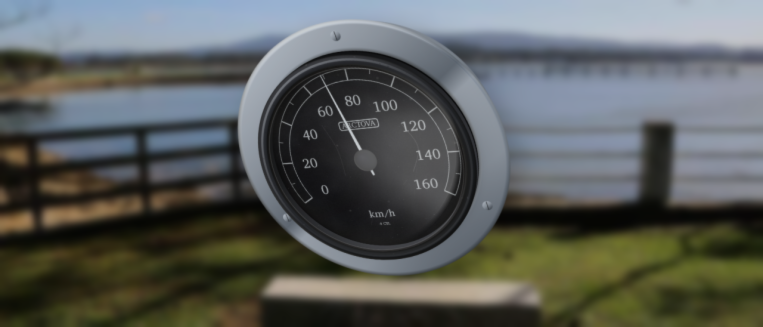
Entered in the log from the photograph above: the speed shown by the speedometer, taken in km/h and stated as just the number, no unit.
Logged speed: 70
